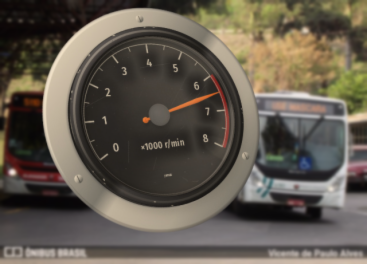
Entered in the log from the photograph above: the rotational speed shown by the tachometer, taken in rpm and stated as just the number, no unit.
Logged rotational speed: 6500
